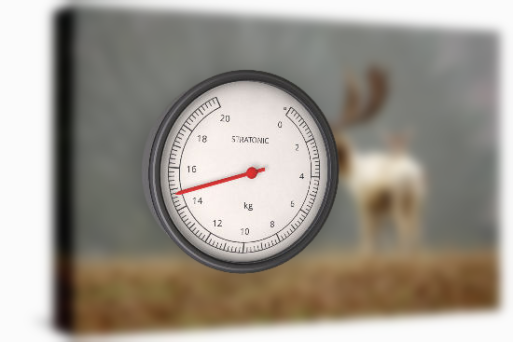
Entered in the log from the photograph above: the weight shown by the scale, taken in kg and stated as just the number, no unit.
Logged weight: 14.8
